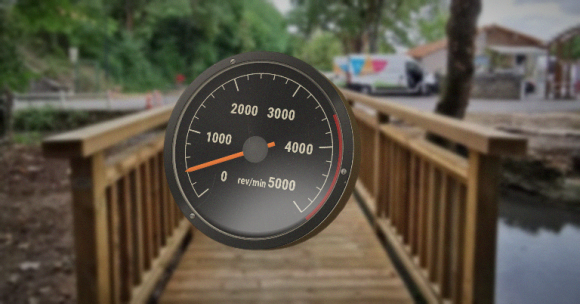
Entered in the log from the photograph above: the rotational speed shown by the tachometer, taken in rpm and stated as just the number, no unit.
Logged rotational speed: 400
